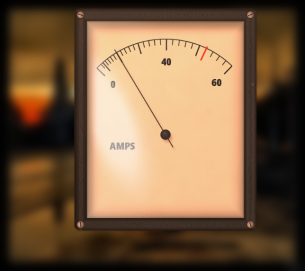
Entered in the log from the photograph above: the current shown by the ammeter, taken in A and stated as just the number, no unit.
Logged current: 20
